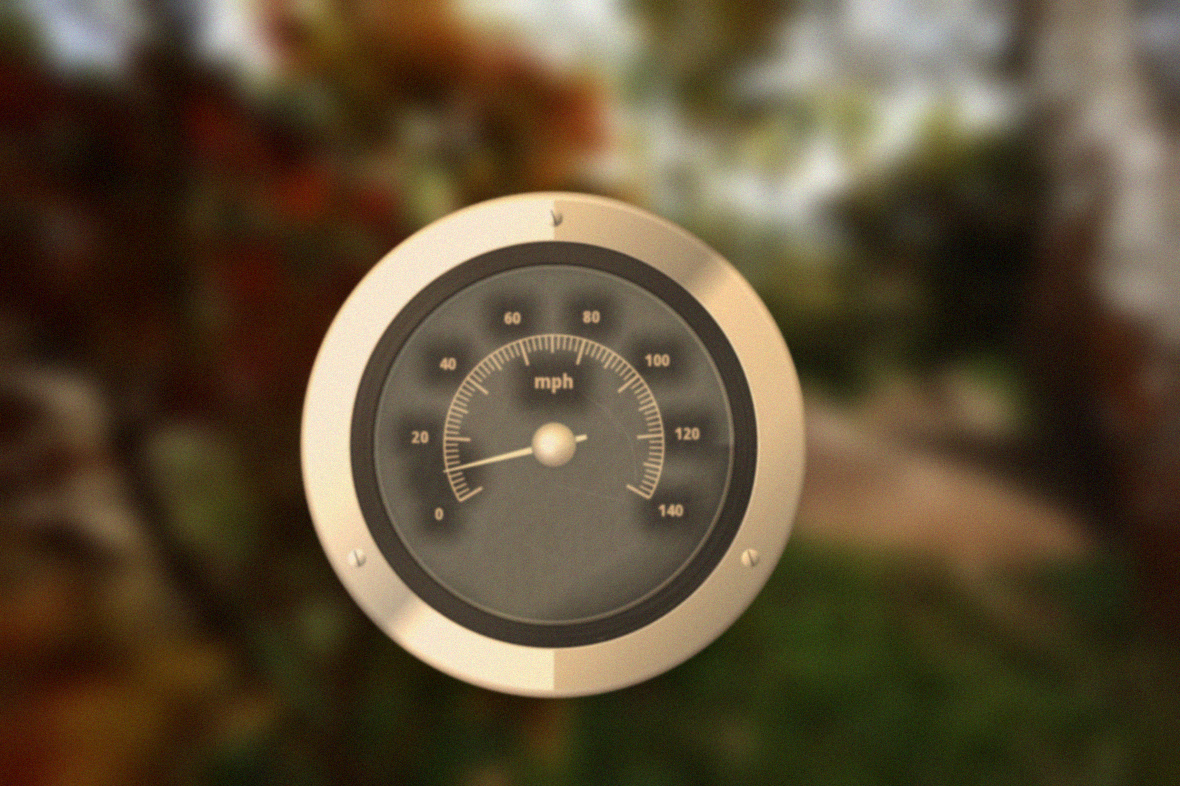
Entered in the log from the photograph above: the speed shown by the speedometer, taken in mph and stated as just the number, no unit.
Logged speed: 10
